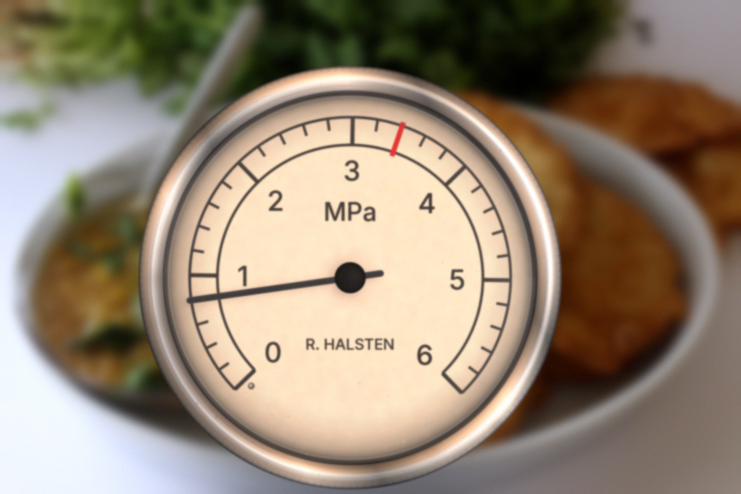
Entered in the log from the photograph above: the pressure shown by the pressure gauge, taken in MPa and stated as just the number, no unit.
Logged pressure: 0.8
